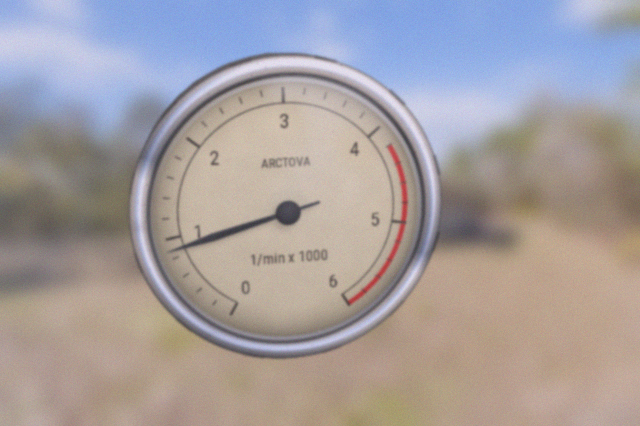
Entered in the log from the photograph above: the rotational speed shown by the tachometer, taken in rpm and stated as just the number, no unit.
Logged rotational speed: 900
